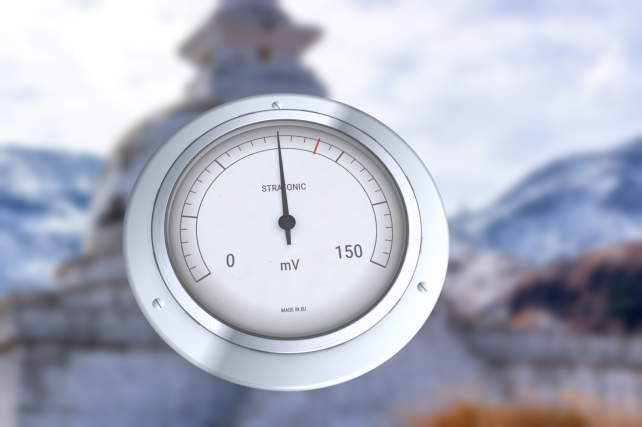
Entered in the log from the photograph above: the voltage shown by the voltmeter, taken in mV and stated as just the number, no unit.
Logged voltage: 75
